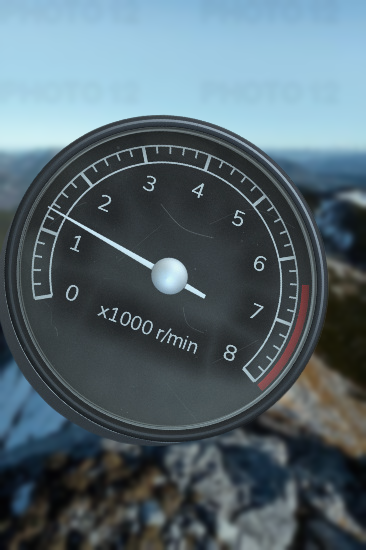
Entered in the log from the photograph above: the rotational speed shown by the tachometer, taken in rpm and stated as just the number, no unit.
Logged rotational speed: 1300
